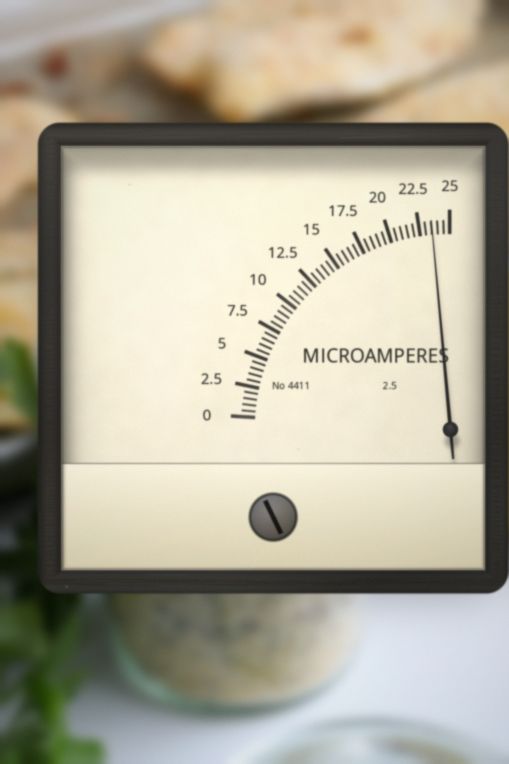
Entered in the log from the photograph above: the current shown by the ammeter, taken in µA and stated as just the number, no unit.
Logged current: 23.5
